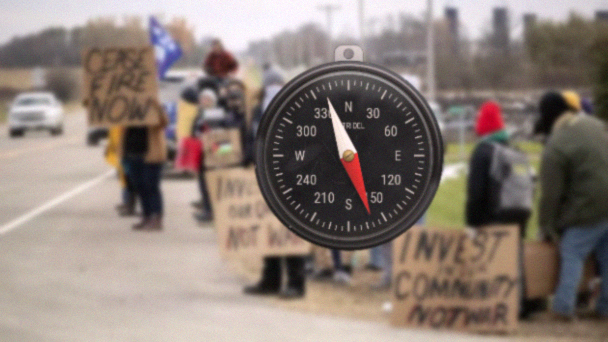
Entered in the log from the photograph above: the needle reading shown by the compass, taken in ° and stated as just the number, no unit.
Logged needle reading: 160
